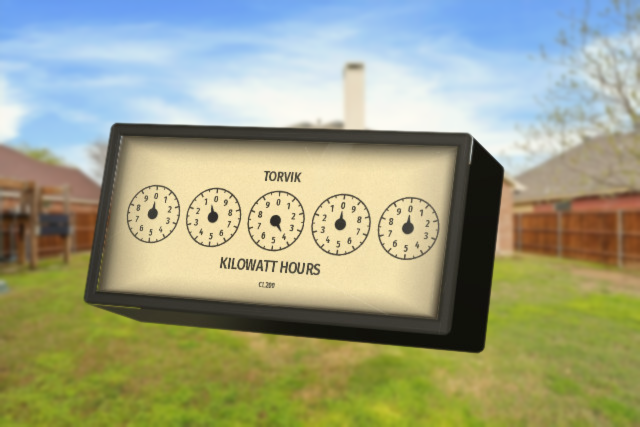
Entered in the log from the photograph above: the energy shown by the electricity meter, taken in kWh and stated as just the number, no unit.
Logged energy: 400
